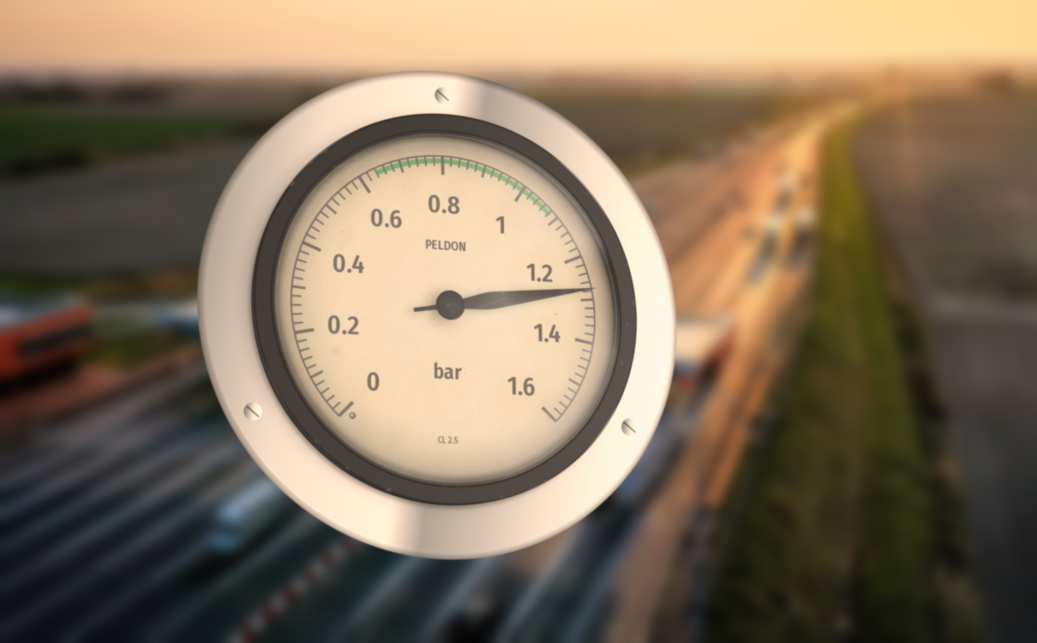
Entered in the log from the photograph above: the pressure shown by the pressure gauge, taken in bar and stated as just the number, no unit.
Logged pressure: 1.28
